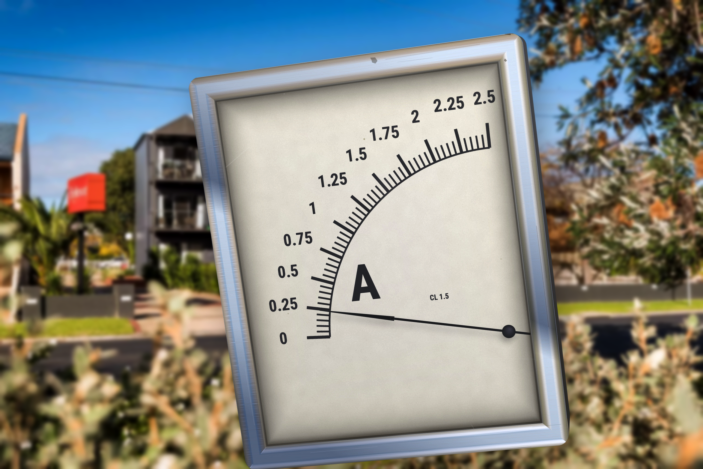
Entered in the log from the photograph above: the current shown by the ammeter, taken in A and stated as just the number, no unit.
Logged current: 0.25
